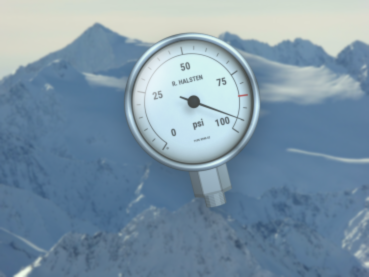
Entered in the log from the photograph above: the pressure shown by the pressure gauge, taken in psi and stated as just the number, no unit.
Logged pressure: 95
